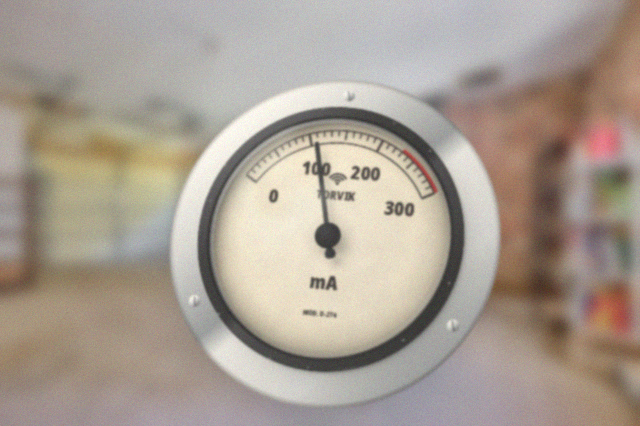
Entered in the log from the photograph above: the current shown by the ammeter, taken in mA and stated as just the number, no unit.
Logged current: 110
